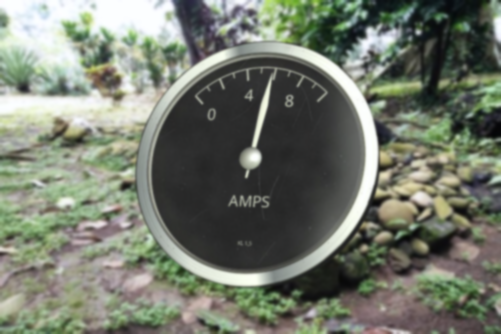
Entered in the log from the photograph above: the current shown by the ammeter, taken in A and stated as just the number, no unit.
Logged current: 6
